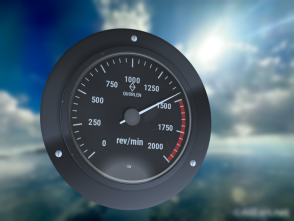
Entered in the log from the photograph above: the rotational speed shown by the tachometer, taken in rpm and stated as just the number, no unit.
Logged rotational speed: 1450
